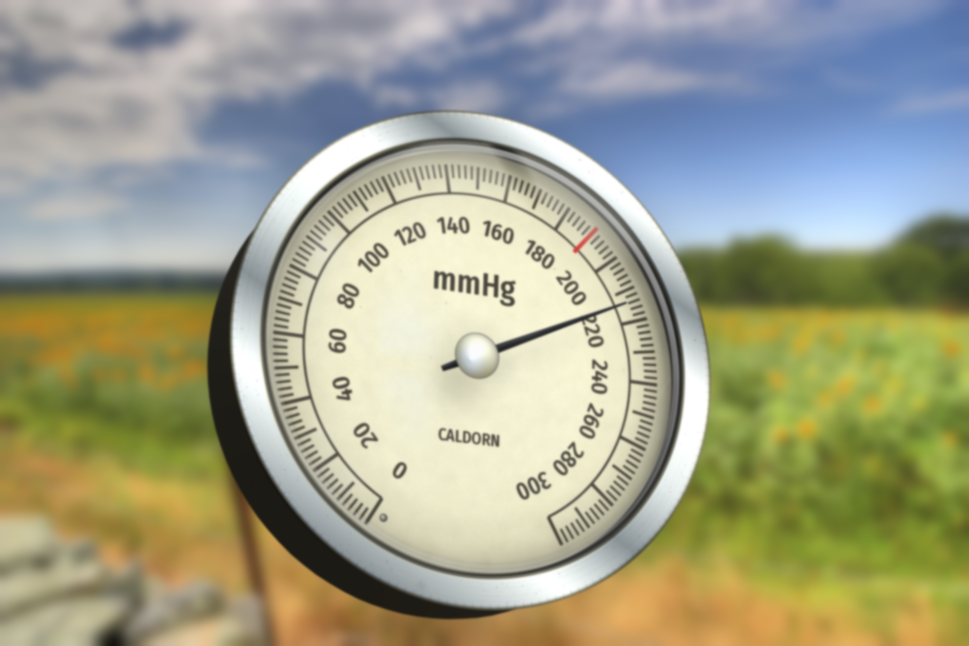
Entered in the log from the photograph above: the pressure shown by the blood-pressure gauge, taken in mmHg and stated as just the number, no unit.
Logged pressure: 214
